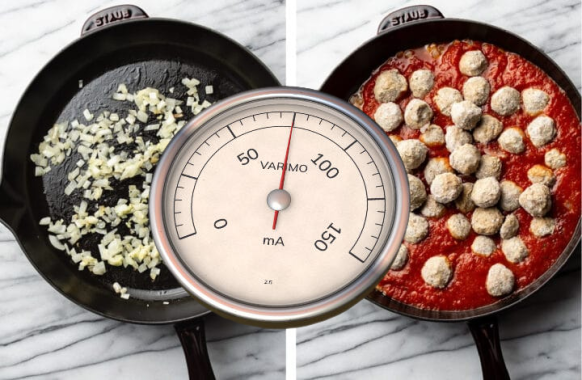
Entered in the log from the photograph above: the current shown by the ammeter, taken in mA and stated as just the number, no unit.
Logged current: 75
